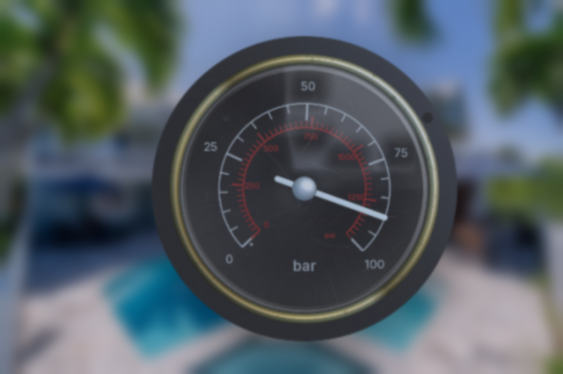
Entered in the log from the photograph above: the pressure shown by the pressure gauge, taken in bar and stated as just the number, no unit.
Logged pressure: 90
